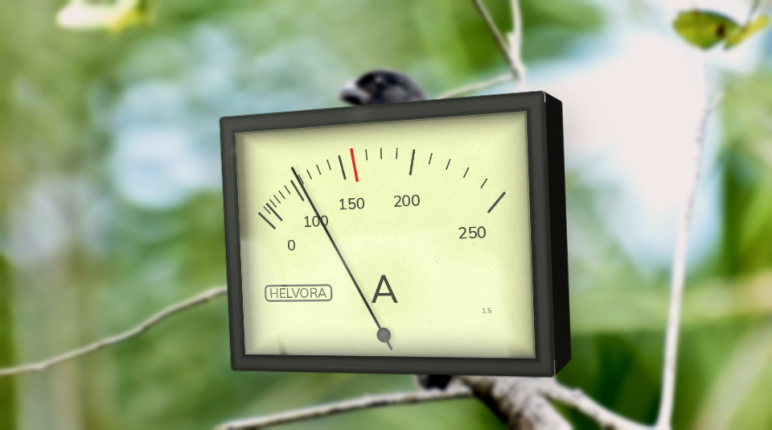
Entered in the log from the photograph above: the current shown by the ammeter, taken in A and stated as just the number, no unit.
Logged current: 110
